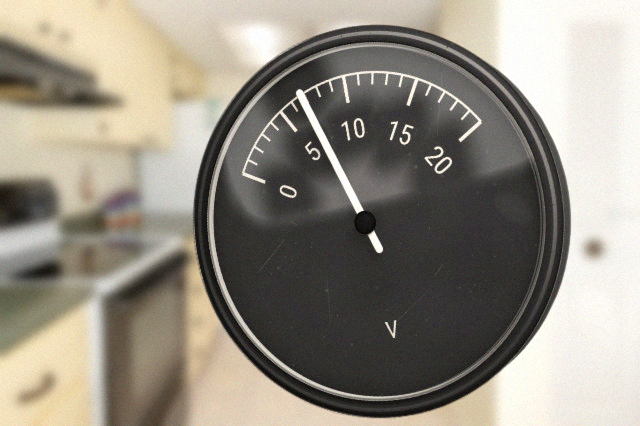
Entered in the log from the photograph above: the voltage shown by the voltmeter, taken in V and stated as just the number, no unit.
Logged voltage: 7
